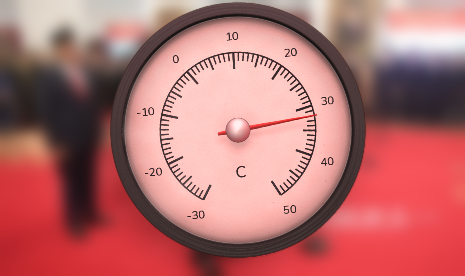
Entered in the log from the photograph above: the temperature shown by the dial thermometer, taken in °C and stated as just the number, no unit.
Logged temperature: 32
